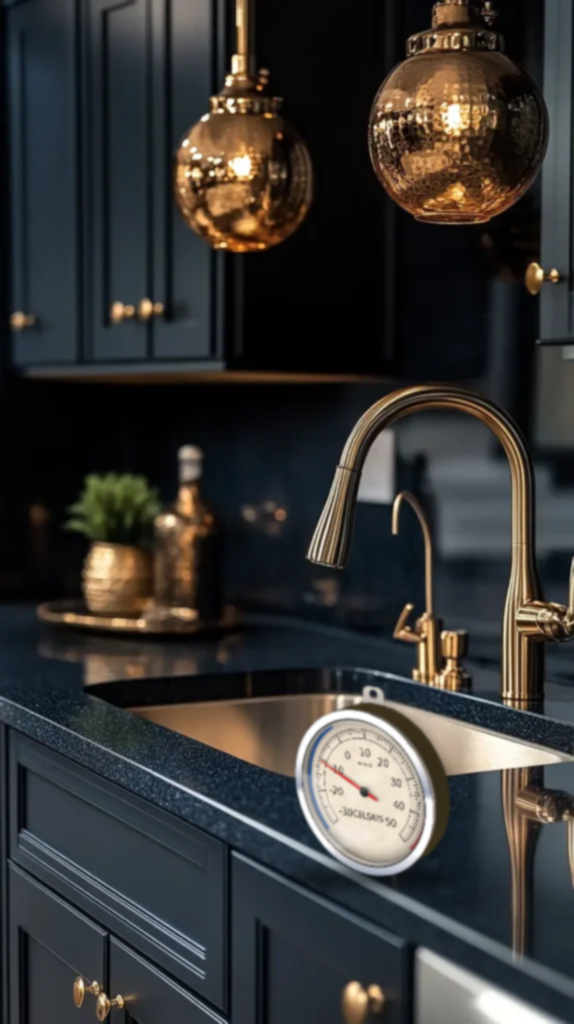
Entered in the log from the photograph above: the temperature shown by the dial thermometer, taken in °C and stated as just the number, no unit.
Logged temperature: -10
